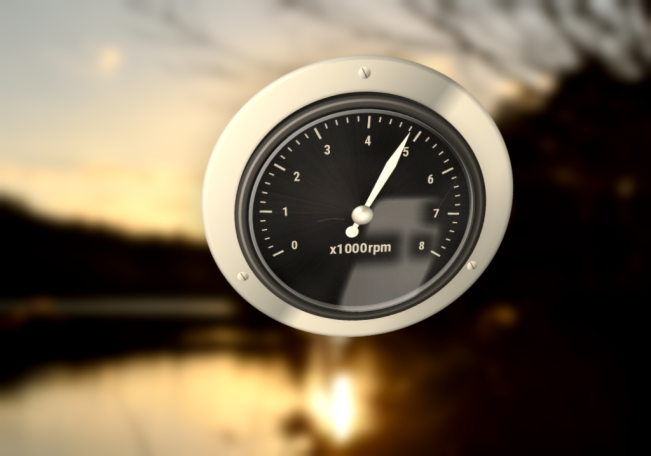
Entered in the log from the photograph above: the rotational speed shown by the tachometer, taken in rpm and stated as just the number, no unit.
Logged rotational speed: 4800
